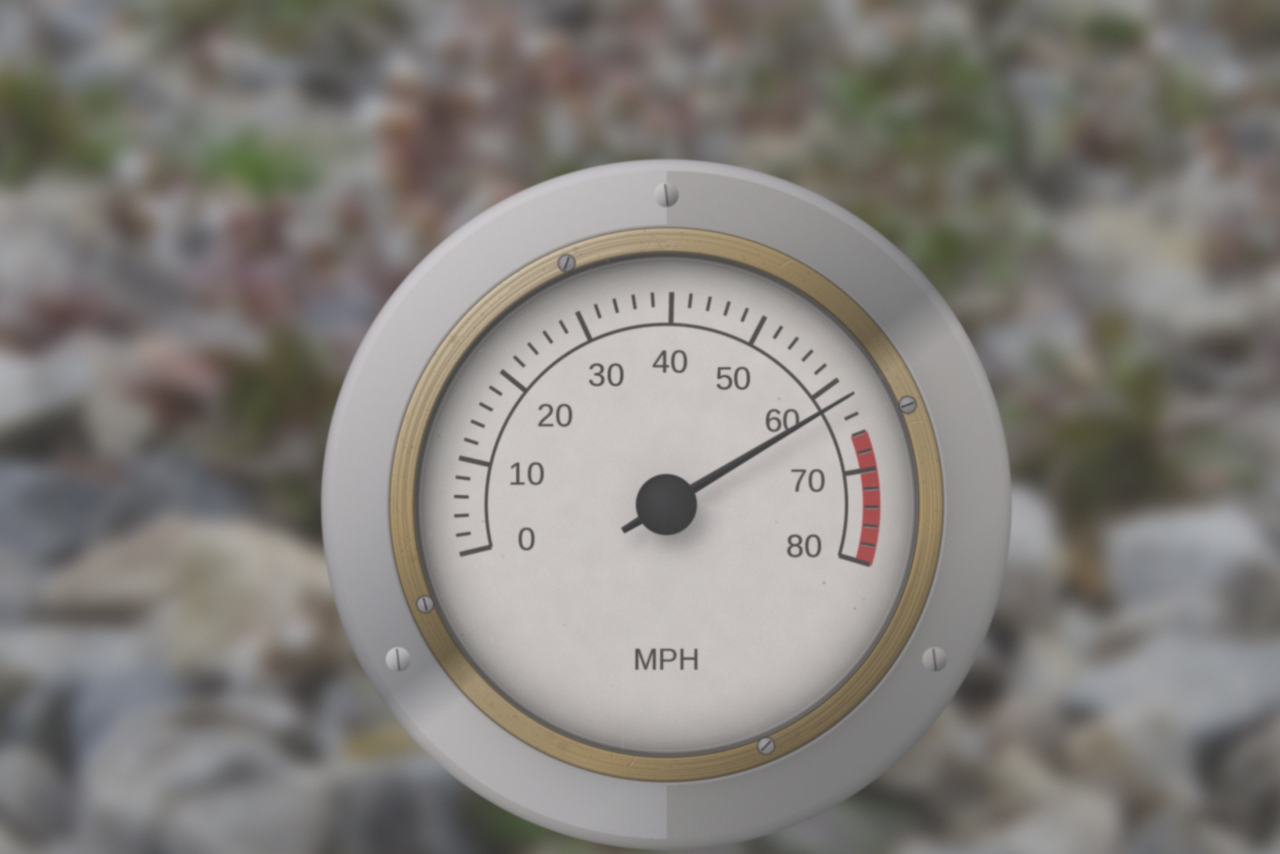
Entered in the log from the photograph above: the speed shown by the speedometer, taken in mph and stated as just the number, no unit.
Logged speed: 62
